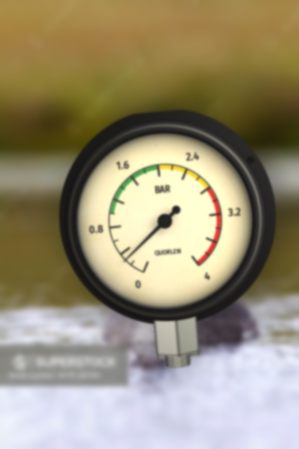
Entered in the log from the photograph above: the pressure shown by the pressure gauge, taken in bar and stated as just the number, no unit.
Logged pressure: 0.3
